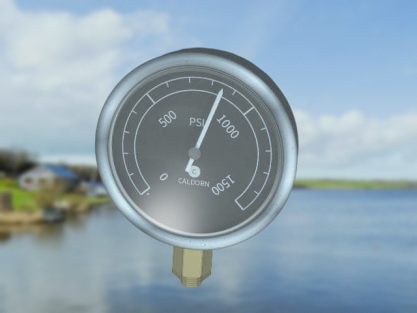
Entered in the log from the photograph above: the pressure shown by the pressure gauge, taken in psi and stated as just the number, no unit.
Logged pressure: 850
